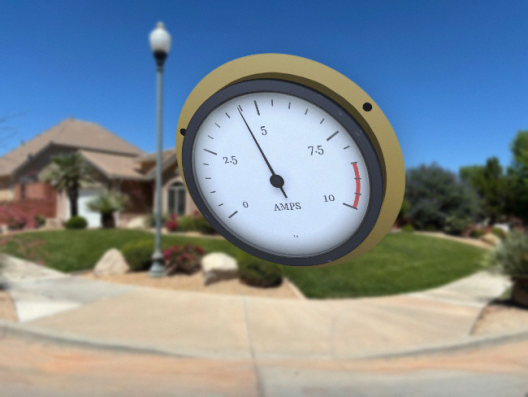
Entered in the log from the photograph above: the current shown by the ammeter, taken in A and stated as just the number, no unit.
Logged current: 4.5
